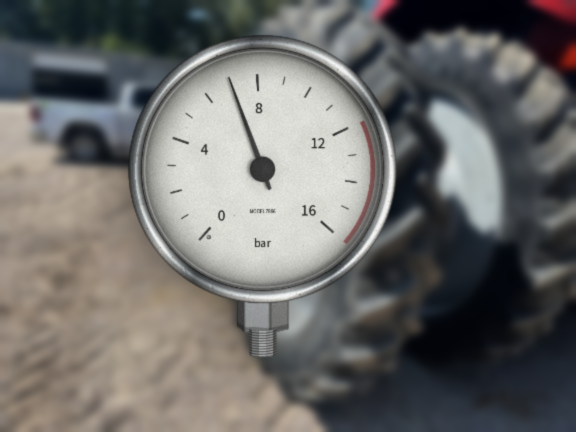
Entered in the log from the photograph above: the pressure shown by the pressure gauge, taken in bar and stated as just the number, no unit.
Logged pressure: 7
